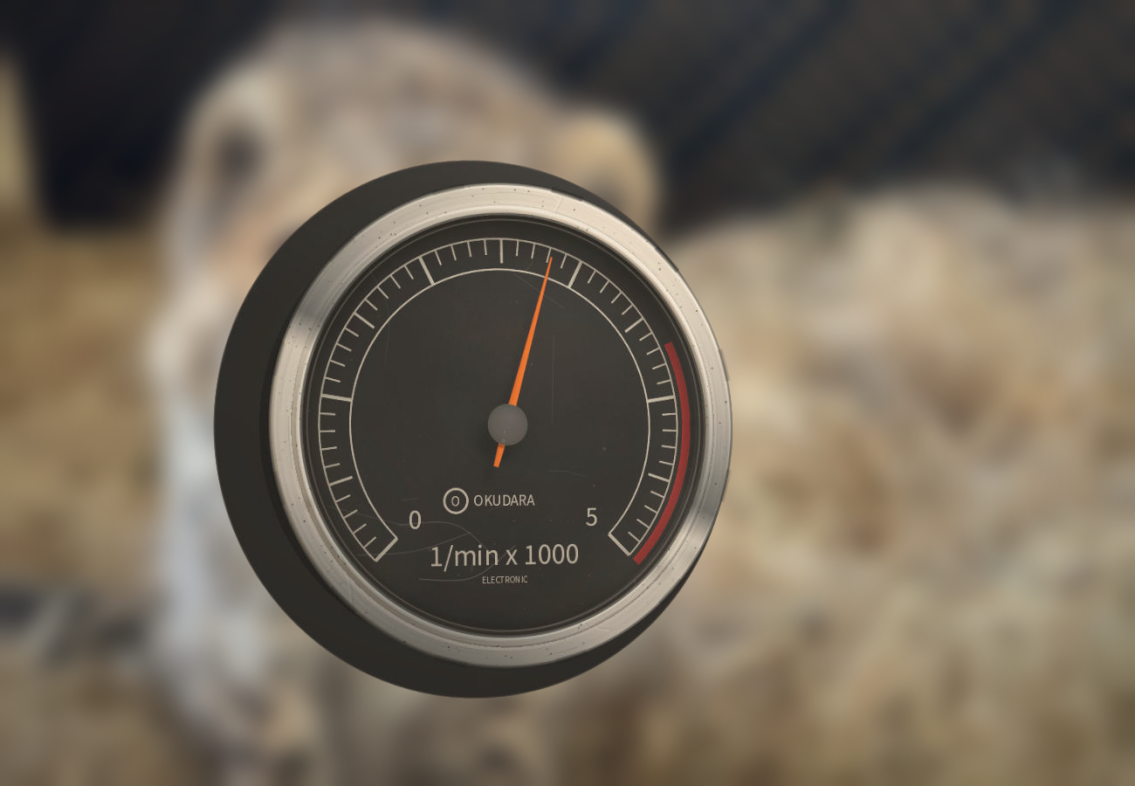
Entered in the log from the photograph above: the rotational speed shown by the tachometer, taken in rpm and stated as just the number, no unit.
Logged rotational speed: 2800
